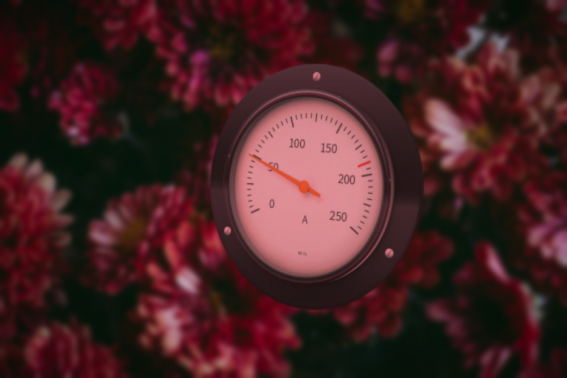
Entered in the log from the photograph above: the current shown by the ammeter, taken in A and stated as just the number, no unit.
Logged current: 50
